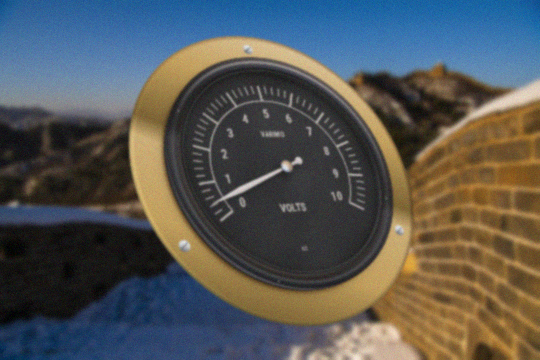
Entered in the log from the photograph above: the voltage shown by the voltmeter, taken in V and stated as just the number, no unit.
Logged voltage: 0.4
